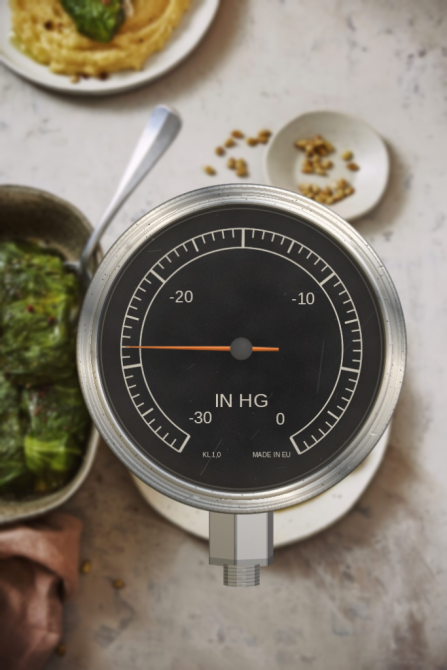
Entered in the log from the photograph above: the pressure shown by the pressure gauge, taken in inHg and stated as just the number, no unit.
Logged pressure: -24
